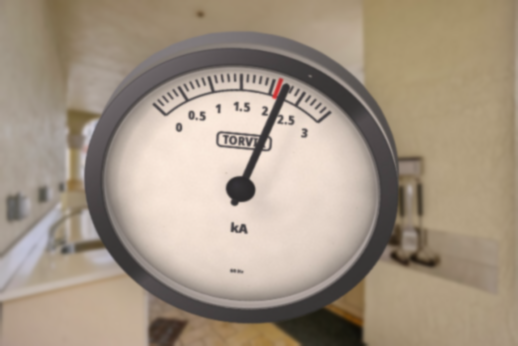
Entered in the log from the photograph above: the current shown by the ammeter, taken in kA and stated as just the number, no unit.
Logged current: 2.2
